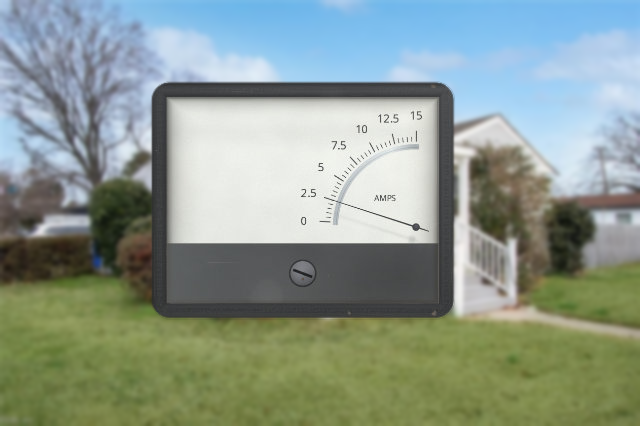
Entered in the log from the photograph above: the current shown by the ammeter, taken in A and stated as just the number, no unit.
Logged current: 2.5
